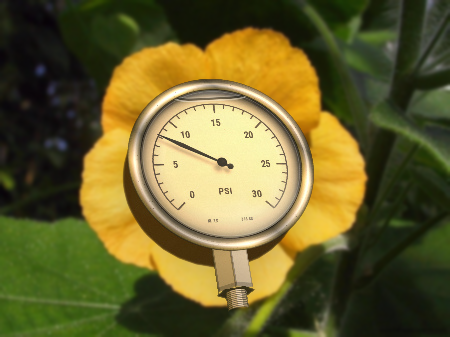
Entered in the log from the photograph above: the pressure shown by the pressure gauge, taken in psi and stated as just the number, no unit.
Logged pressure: 8
